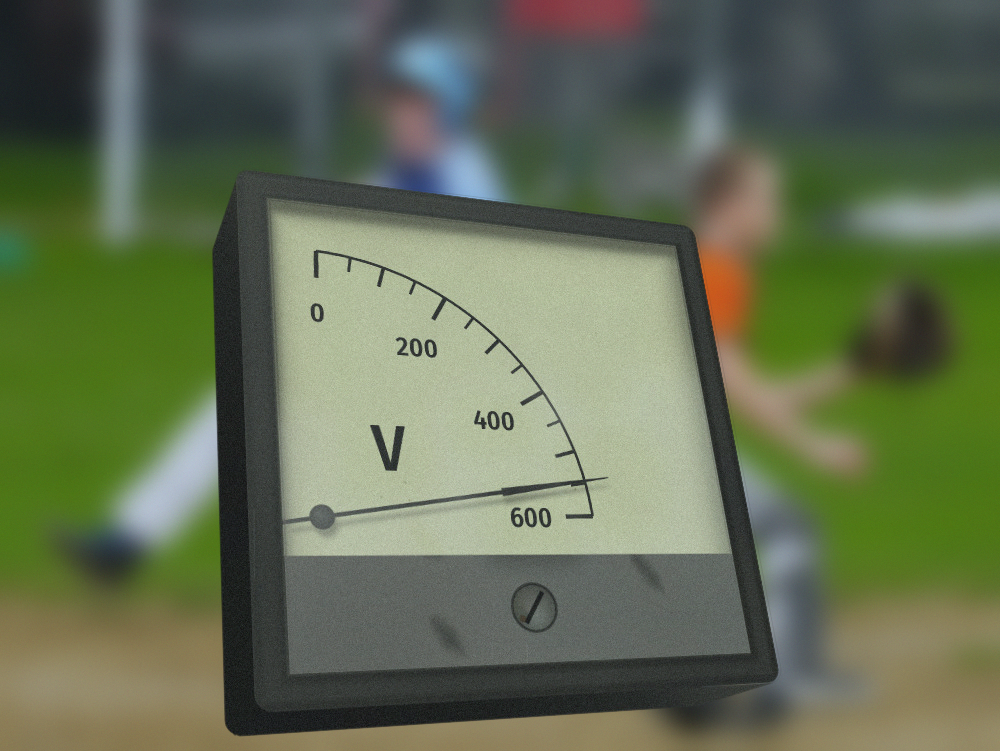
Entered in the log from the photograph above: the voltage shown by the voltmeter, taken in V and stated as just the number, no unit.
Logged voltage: 550
